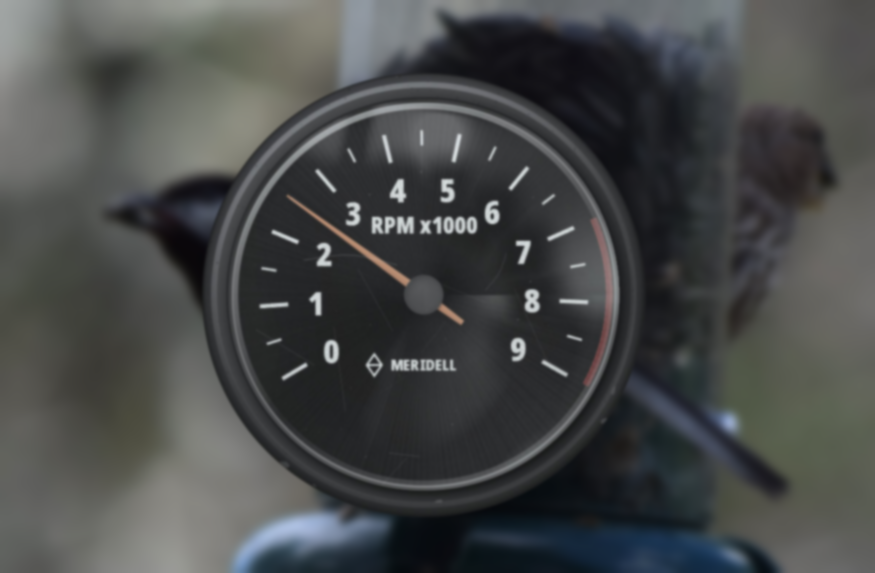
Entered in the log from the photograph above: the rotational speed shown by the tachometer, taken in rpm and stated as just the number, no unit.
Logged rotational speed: 2500
